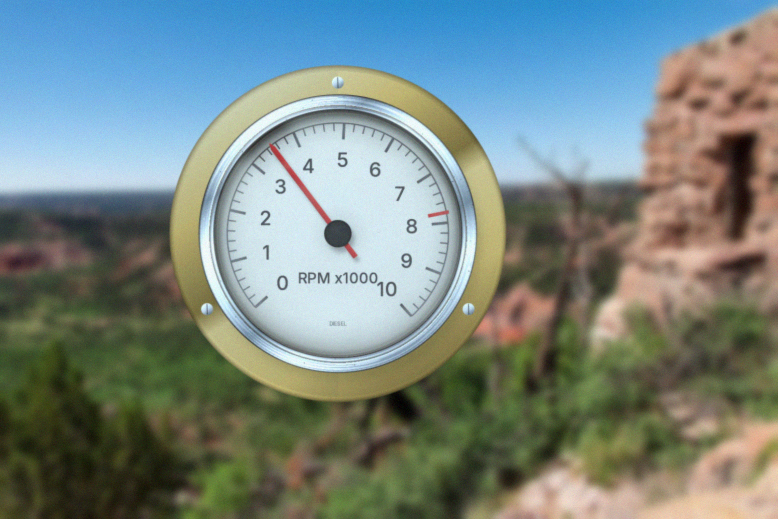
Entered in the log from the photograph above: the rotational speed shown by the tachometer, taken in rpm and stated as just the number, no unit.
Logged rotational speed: 3500
